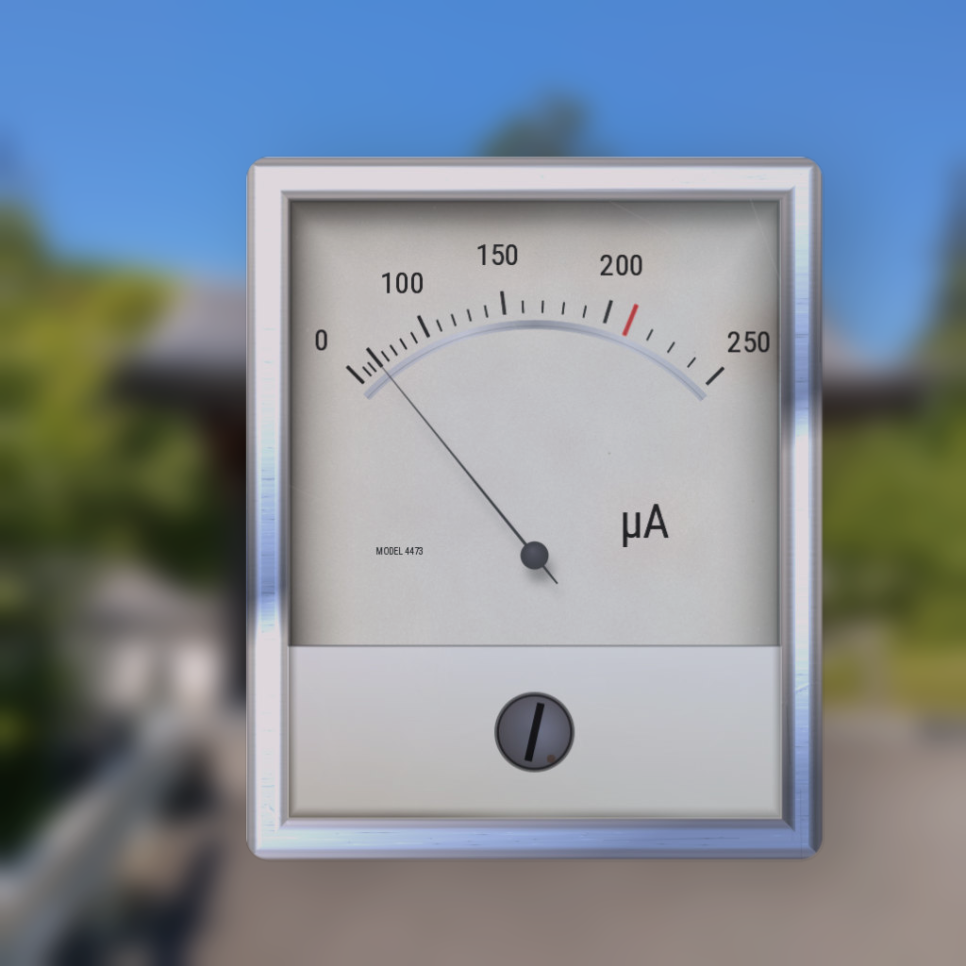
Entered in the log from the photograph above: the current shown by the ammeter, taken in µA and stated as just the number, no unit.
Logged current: 50
